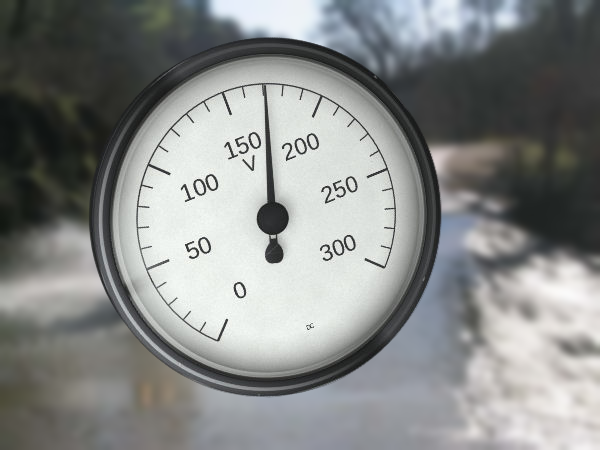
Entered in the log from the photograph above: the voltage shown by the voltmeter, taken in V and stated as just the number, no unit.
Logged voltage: 170
